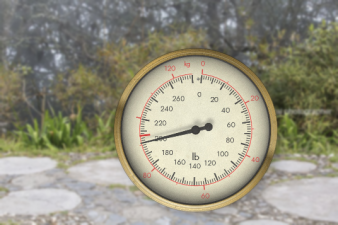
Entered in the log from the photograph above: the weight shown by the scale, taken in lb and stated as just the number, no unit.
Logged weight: 200
